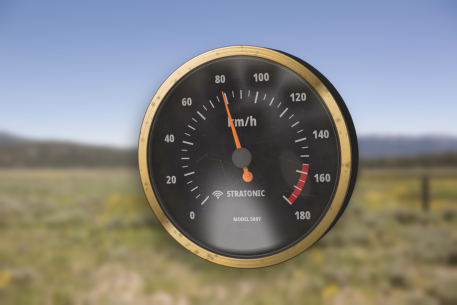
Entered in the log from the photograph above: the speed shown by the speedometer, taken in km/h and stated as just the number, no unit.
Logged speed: 80
